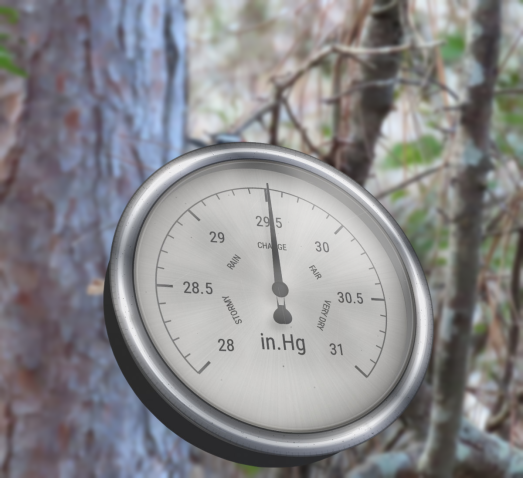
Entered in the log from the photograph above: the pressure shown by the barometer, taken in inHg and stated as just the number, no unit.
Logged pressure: 29.5
